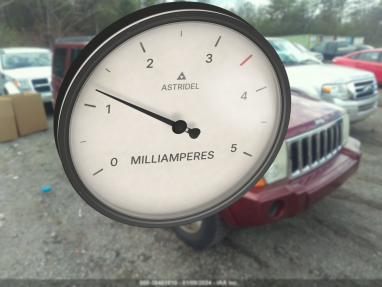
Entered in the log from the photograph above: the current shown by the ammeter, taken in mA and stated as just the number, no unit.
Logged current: 1.25
